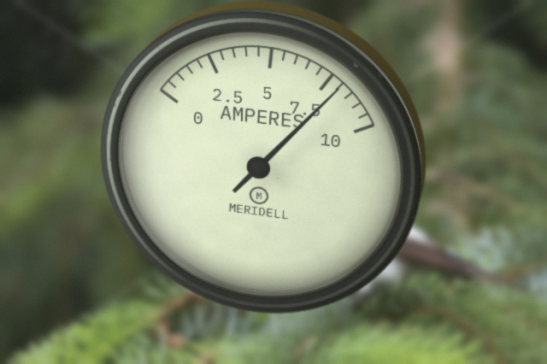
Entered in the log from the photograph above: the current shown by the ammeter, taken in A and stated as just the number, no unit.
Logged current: 8
